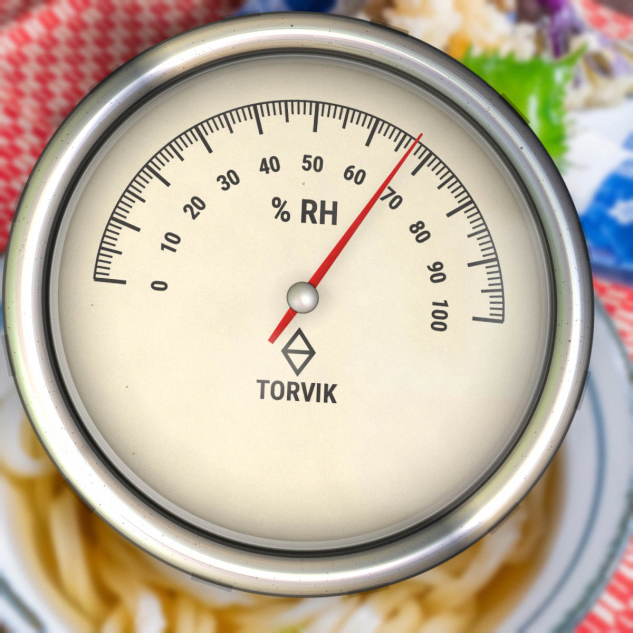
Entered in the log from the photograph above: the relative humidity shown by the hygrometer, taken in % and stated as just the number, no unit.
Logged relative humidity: 67
